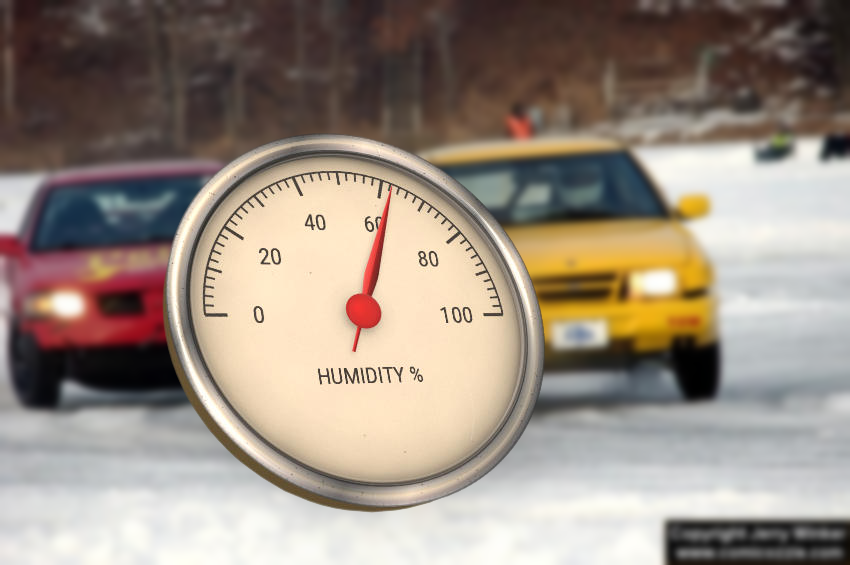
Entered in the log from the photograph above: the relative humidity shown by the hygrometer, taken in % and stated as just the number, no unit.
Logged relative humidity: 62
